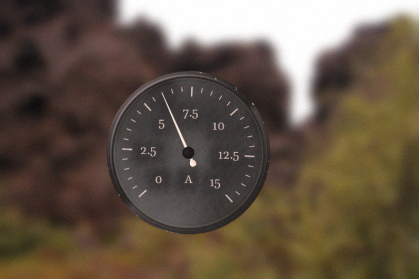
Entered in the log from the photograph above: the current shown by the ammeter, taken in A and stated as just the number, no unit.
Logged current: 6
